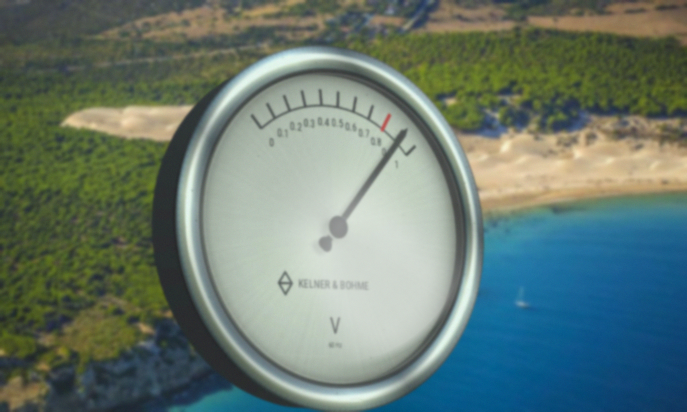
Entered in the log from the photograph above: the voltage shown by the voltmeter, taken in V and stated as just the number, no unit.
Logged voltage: 0.9
